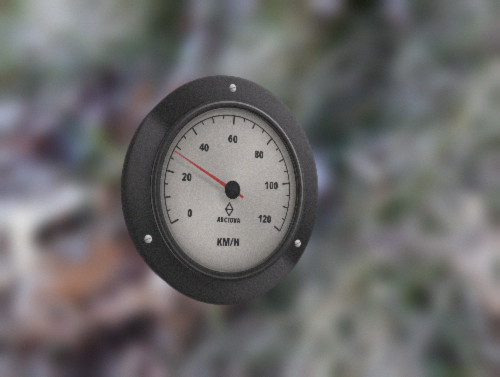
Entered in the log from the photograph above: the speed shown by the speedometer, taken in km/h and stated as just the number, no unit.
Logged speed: 27.5
